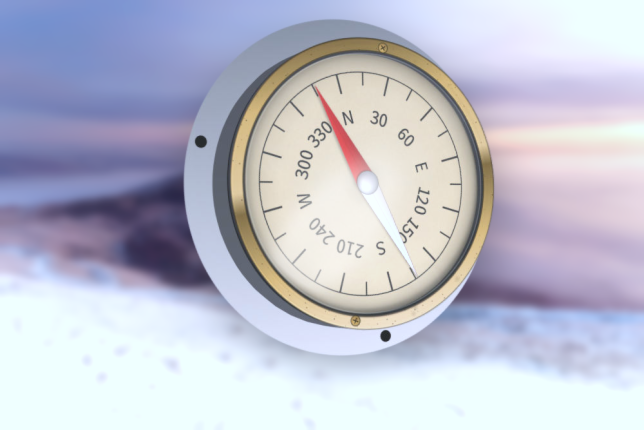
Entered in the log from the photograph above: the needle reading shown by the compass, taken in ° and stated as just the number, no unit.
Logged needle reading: 345
